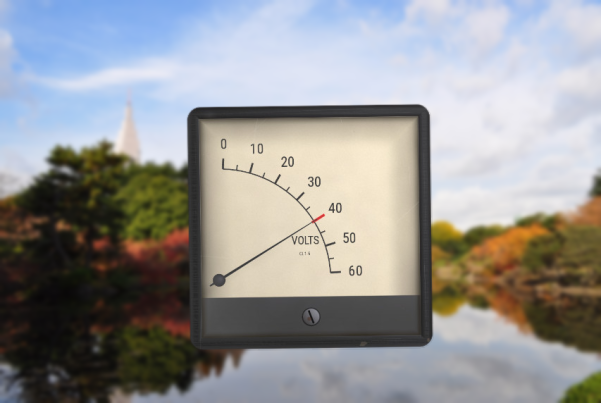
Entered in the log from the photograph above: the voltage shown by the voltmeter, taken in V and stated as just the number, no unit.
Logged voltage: 40
